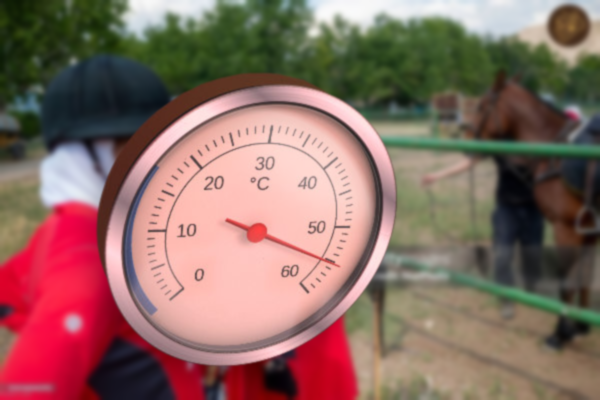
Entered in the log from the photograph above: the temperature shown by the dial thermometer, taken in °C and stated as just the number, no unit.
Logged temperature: 55
